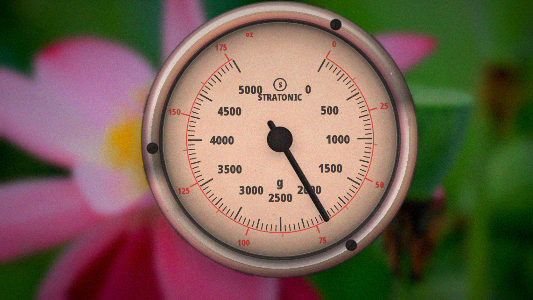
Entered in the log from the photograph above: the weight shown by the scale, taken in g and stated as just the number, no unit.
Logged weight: 2000
